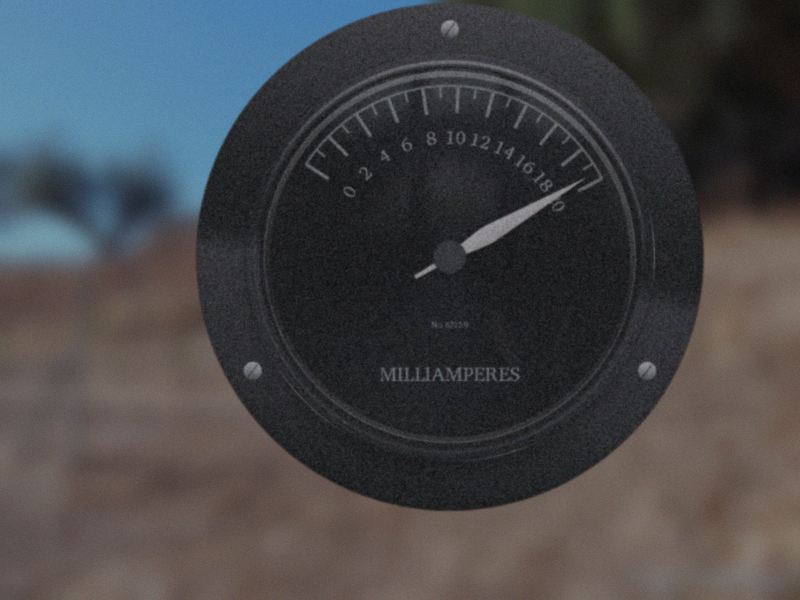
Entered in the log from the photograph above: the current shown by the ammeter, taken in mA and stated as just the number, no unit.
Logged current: 19.5
